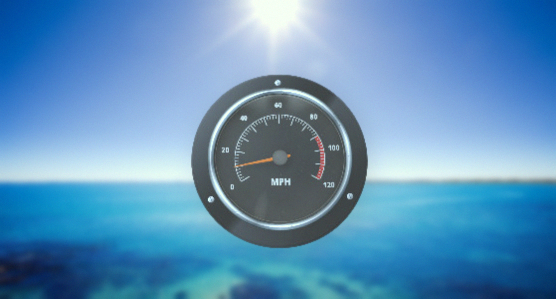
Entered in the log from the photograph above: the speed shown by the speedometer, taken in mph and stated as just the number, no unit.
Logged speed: 10
